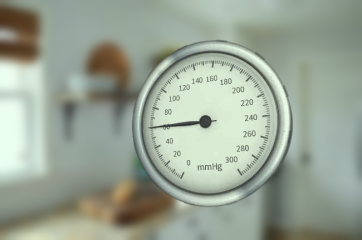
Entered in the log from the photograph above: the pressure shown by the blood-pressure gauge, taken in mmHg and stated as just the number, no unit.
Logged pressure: 60
